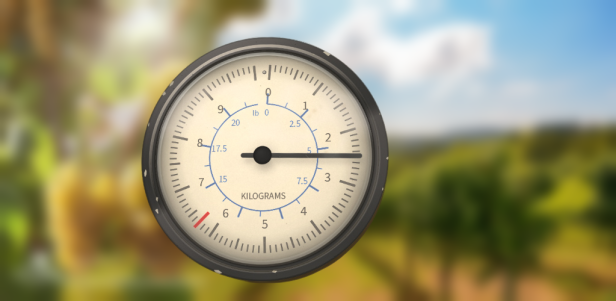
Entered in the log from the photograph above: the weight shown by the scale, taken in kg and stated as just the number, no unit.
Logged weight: 2.5
